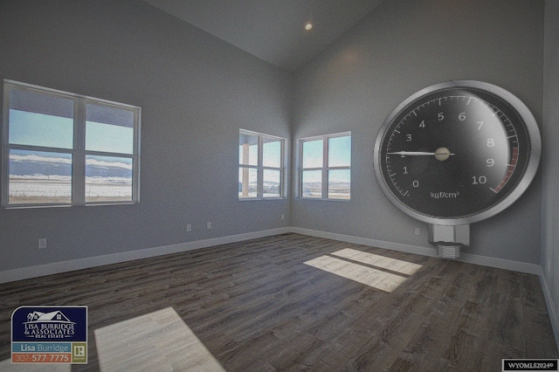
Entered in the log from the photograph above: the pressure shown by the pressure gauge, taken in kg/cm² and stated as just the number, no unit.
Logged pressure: 2
